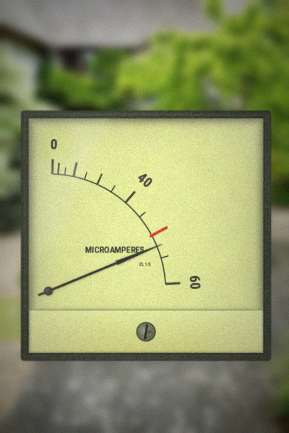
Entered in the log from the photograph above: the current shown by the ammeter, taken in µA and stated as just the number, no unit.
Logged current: 52.5
